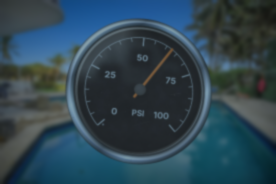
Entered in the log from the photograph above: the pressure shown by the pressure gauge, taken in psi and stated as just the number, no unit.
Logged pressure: 62.5
